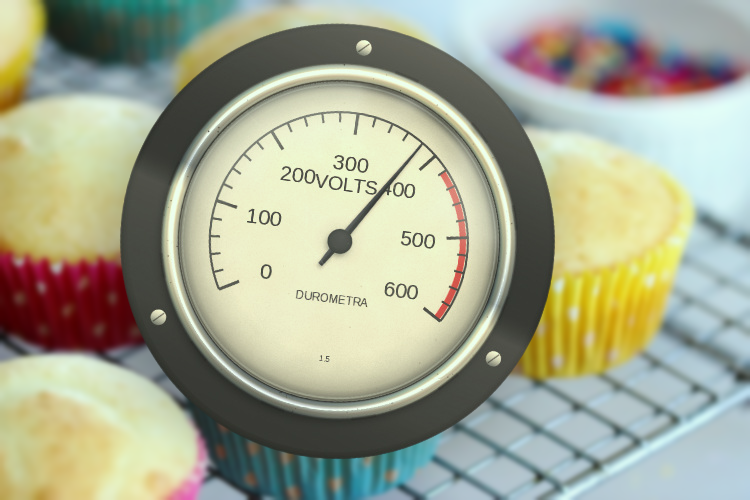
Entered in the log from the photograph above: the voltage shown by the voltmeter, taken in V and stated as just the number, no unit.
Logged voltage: 380
